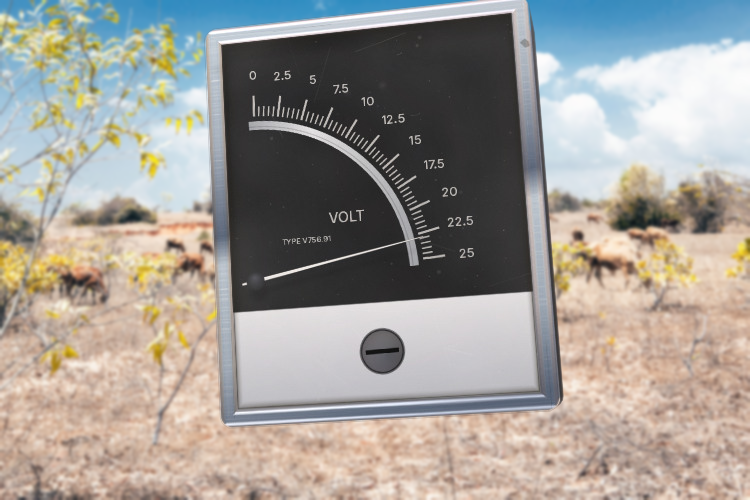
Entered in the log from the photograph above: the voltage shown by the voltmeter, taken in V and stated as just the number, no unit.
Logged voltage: 23
